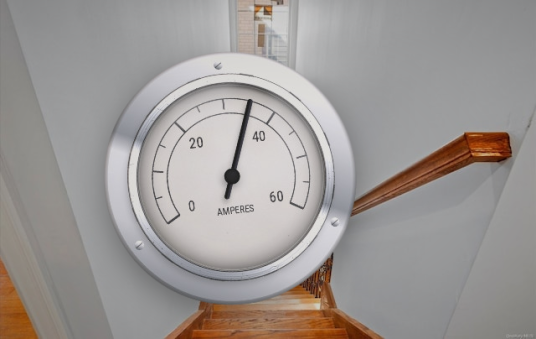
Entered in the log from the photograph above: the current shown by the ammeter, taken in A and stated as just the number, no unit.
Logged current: 35
